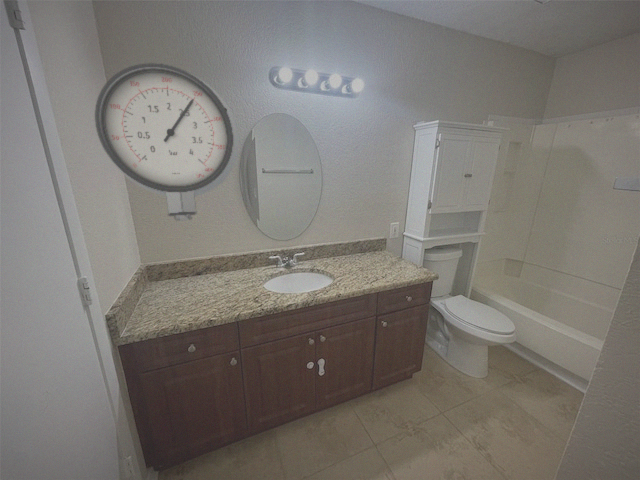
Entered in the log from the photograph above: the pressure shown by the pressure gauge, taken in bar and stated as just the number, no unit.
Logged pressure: 2.5
